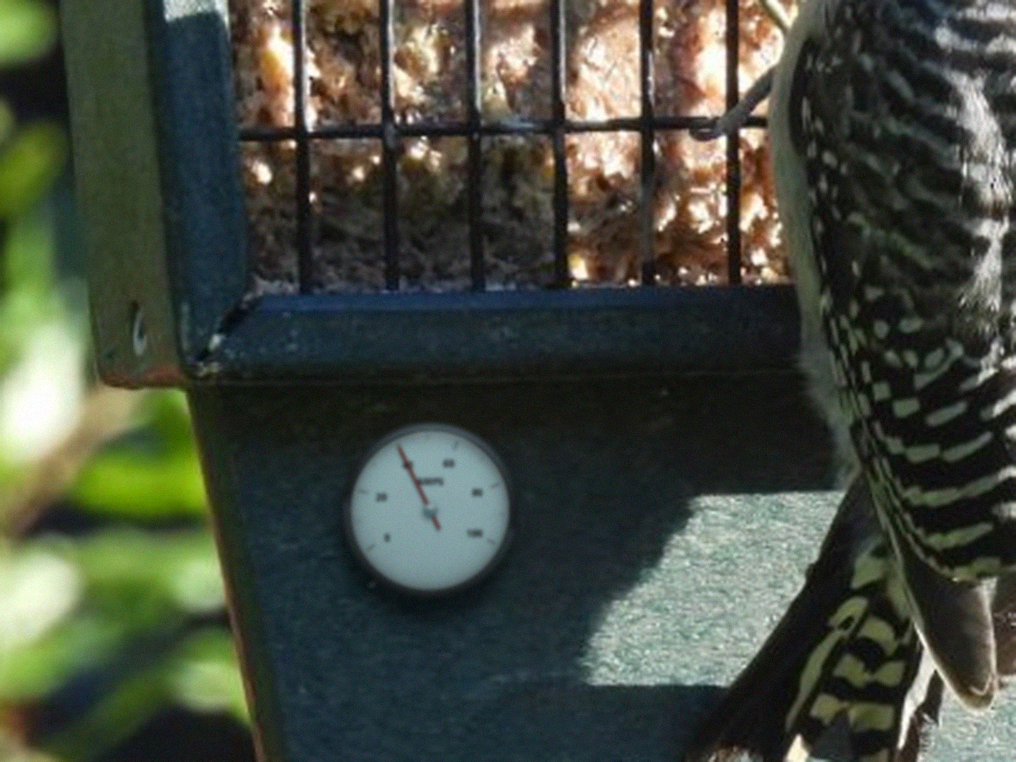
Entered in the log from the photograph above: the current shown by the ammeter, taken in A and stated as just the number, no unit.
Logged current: 40
